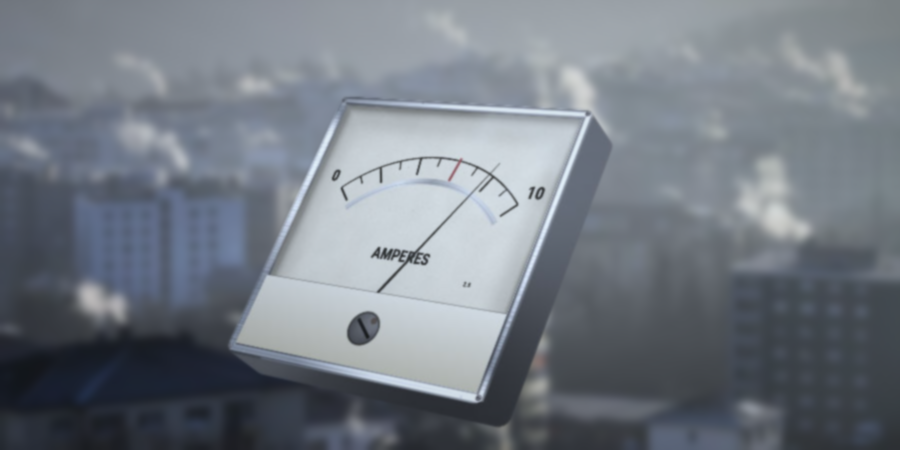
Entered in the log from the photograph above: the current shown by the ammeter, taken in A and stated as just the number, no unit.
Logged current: 8
